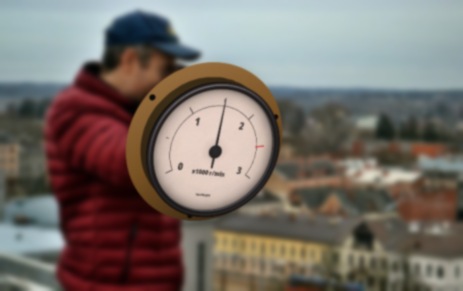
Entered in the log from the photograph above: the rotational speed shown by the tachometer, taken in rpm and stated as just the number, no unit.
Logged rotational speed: 1500
